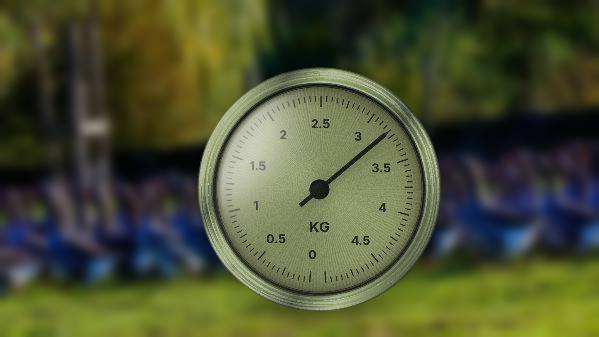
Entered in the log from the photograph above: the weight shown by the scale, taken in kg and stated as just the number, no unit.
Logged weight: 3.2
